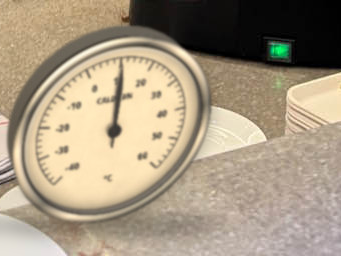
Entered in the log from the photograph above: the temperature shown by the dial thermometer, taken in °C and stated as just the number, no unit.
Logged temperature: 10
